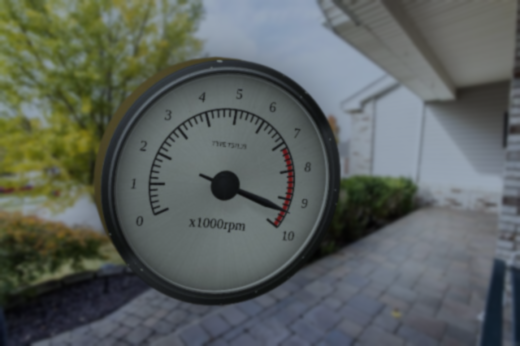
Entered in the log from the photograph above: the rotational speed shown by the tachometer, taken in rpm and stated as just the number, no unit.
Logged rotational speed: 9400
